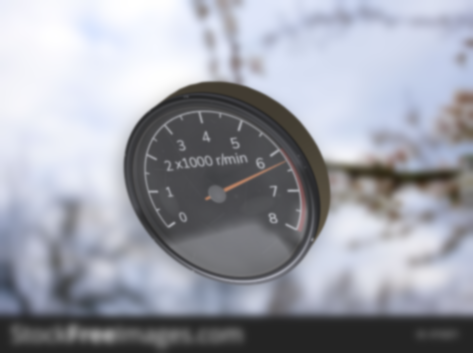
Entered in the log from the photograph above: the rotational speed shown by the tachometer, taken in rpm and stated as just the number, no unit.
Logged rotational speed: 6250
